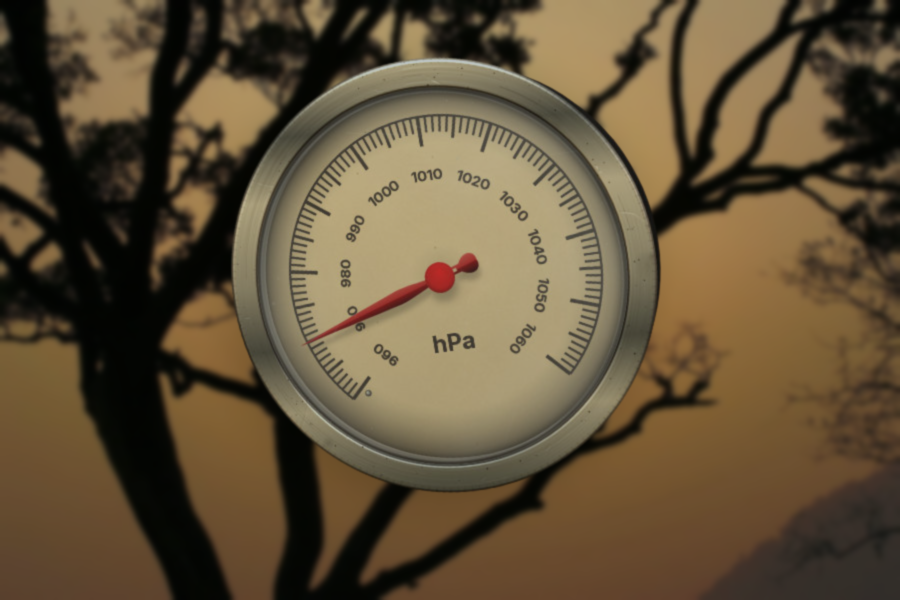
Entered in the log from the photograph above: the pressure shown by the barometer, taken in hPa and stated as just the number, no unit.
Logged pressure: 970
